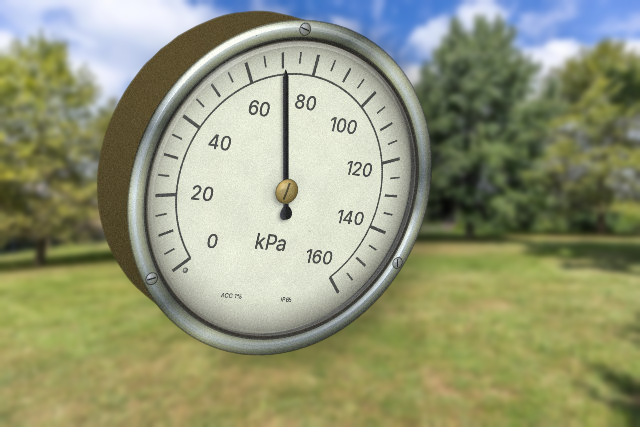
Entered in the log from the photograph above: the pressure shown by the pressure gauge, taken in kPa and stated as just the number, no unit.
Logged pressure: 70
